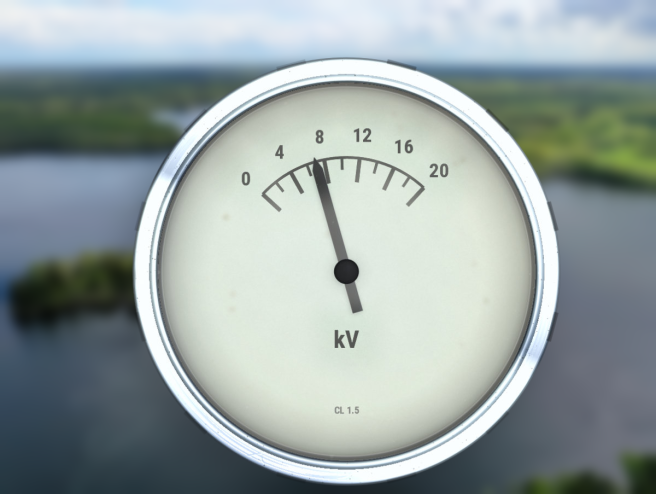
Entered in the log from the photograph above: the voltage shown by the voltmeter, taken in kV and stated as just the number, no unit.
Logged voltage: 7
